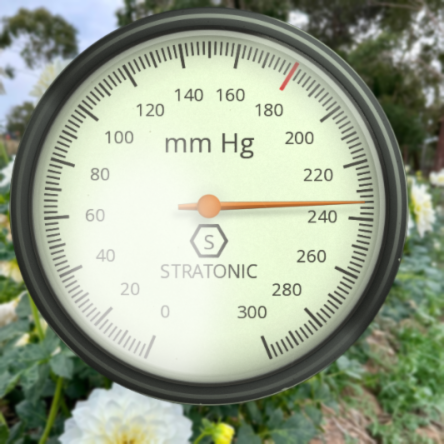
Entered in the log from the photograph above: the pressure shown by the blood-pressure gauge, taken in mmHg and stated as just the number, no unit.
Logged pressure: 234
